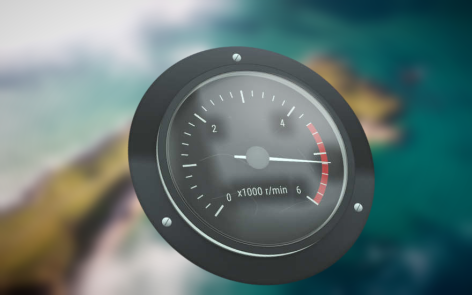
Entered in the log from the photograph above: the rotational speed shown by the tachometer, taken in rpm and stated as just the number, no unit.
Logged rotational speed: 5200
